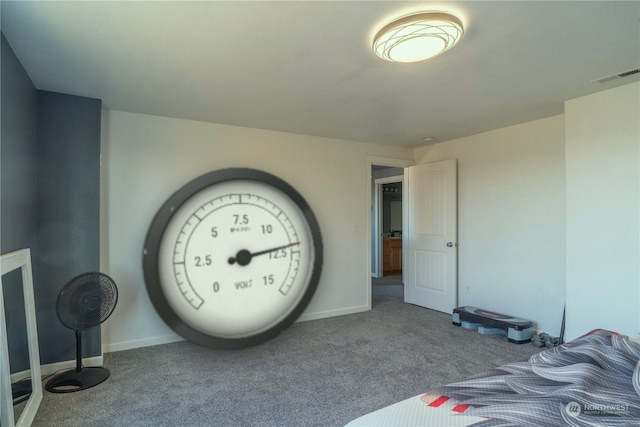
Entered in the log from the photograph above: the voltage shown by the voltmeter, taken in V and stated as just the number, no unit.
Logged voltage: 12
